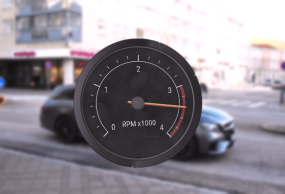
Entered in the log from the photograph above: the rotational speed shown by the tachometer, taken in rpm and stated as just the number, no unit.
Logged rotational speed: 3400
